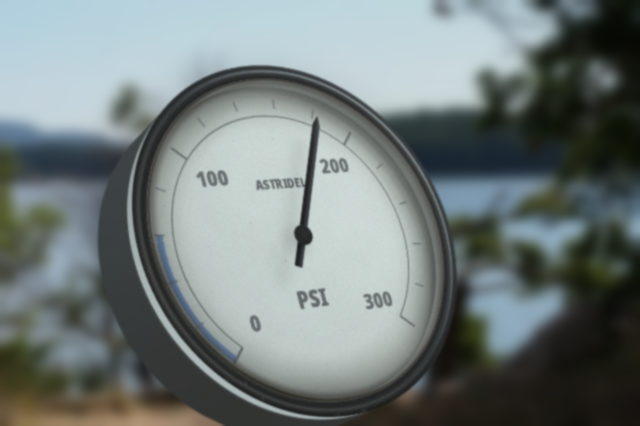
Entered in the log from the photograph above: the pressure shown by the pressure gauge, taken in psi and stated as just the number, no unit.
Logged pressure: 180
